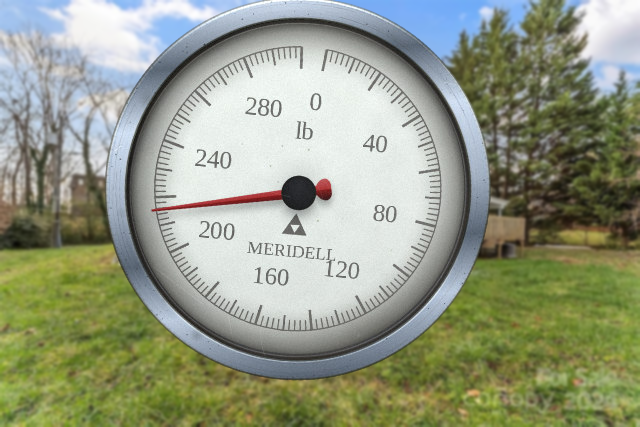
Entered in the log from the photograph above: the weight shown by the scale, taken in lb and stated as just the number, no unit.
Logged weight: 216
